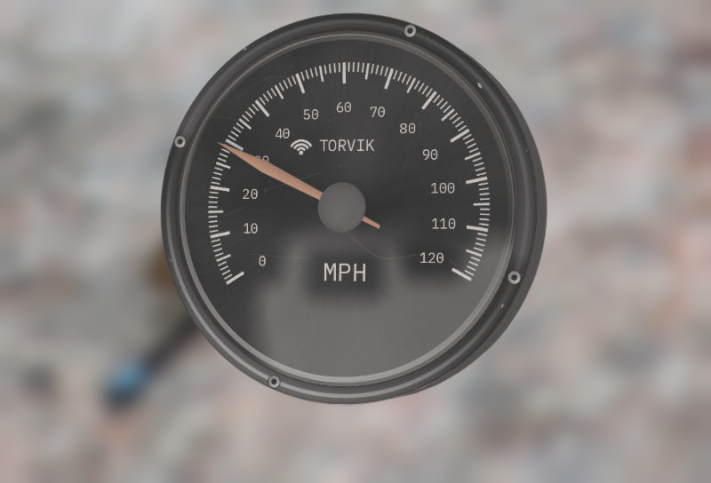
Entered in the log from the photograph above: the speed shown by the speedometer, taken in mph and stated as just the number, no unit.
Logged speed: 29
